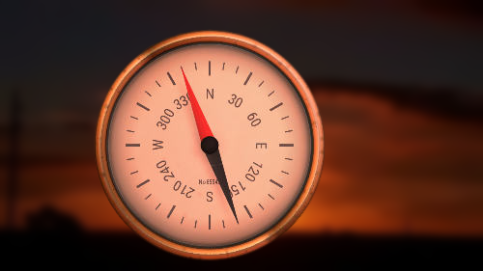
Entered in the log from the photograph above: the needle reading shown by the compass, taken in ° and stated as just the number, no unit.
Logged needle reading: 340
